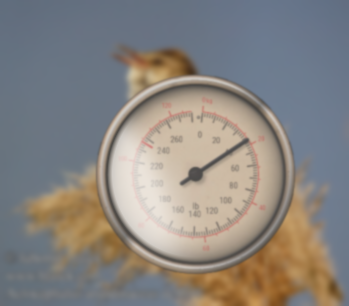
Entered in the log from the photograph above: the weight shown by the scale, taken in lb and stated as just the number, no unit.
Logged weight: 40
